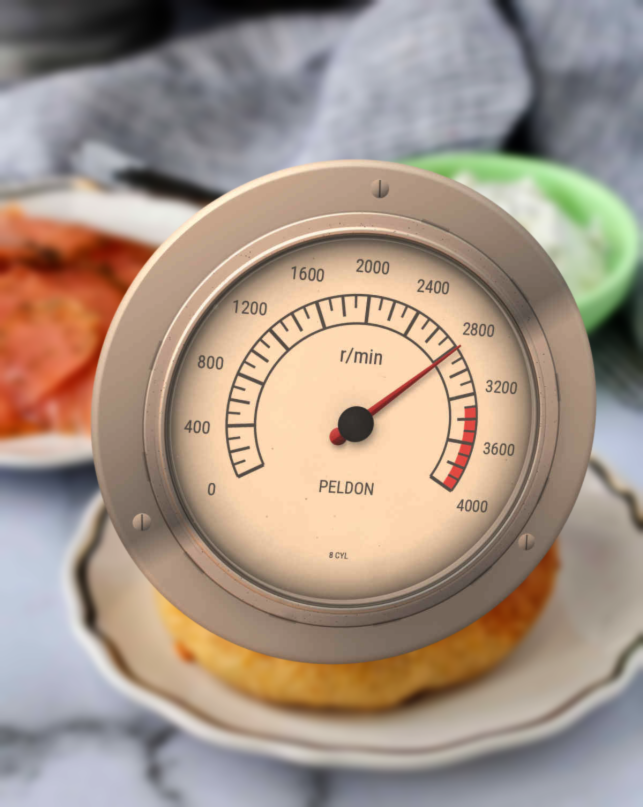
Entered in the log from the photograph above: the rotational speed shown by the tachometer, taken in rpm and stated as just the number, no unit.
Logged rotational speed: 2800
